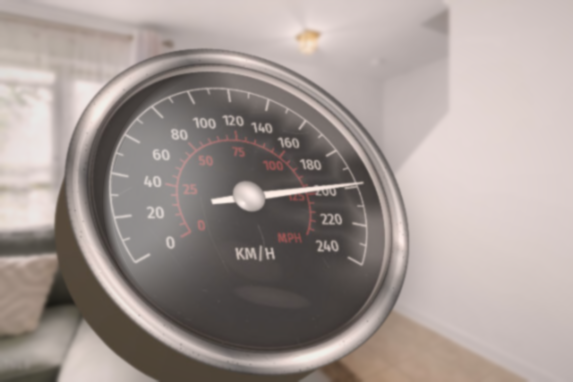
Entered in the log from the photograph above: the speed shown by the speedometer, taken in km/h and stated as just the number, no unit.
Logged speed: 200
